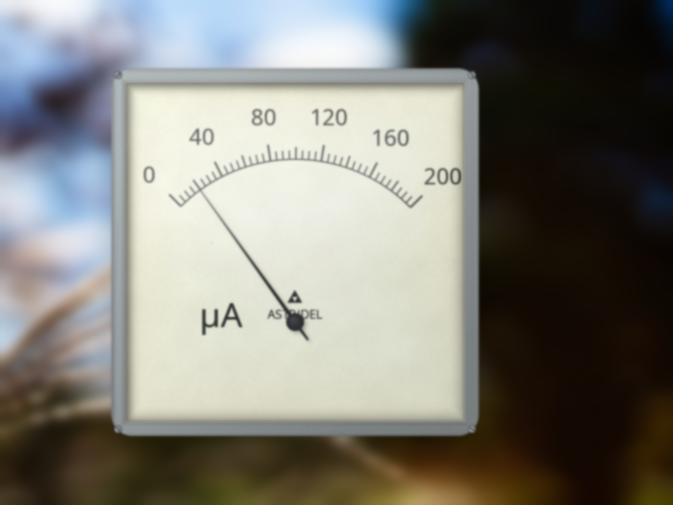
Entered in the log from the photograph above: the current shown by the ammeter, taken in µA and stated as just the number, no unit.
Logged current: 20
